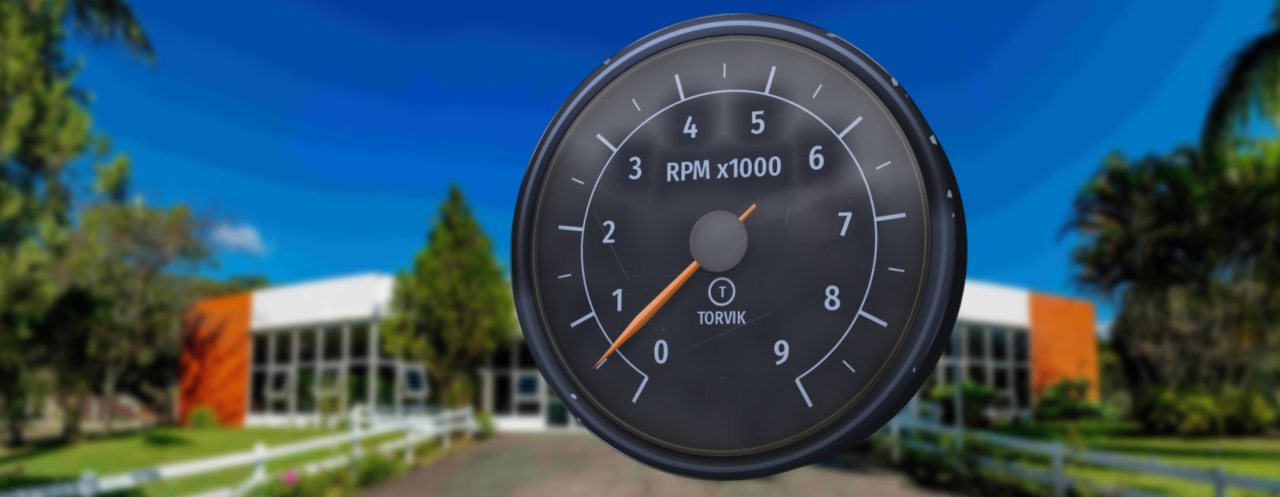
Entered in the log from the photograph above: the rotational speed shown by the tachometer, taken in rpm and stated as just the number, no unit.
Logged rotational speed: 500
